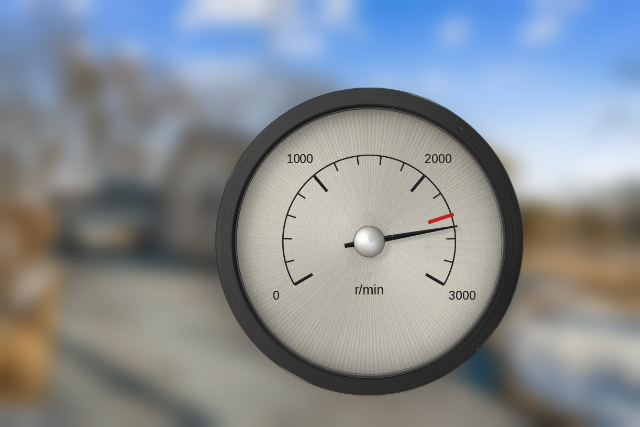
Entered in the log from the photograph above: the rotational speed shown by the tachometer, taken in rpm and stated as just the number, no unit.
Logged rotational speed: 2500
